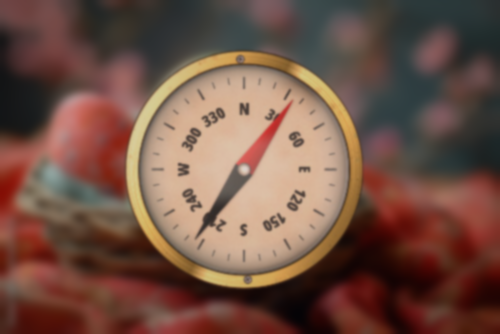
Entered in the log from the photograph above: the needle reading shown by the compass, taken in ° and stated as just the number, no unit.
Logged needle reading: 35
